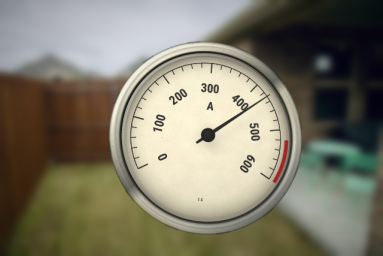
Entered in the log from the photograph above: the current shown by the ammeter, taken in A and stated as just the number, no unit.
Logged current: 430
